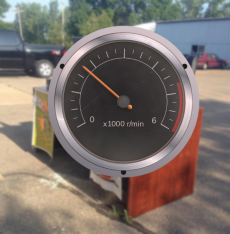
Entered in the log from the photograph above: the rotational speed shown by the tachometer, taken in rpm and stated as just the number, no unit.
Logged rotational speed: 1750
